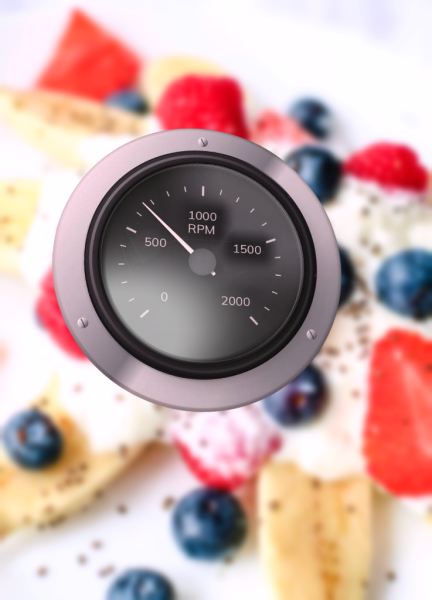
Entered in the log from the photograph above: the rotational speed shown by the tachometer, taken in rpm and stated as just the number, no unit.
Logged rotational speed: 650
